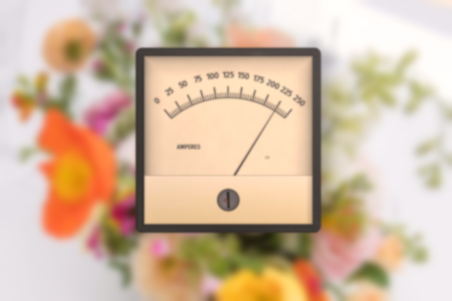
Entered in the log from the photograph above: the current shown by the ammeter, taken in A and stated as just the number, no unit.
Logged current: 225
